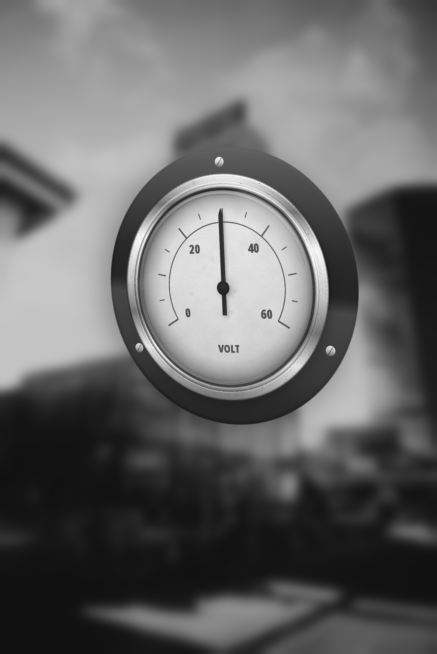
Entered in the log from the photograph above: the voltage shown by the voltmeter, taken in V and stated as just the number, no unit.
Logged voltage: 30
